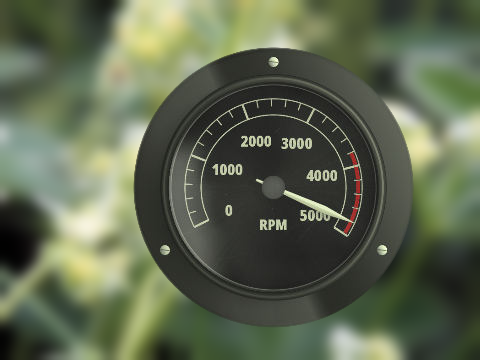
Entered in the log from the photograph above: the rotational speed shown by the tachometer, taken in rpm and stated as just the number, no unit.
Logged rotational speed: 4800
